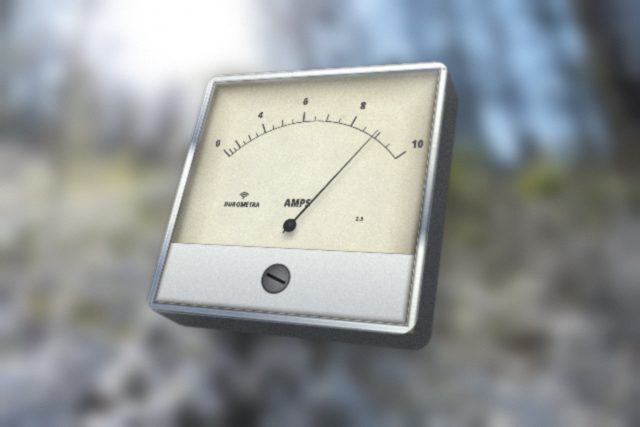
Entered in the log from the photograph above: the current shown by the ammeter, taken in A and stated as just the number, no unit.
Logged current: 9
